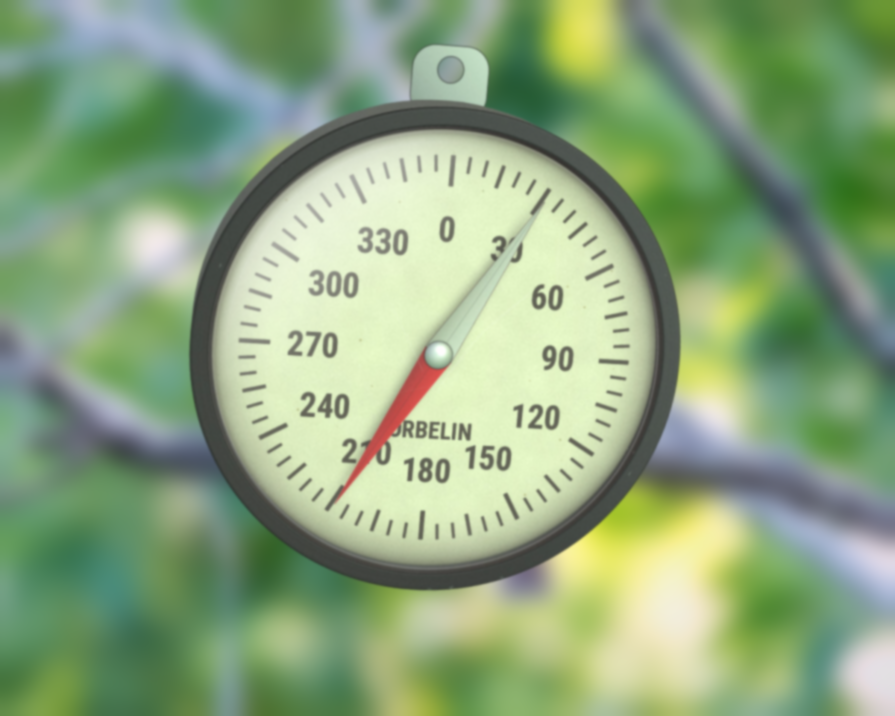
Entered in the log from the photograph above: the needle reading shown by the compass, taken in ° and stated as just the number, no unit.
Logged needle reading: 210
